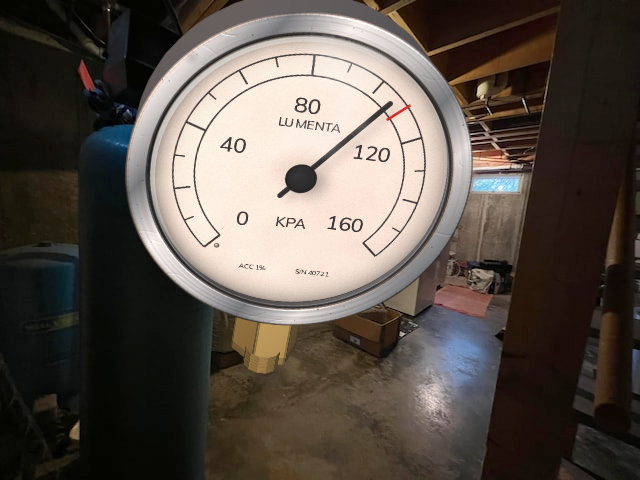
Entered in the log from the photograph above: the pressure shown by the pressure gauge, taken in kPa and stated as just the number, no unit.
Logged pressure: 105
